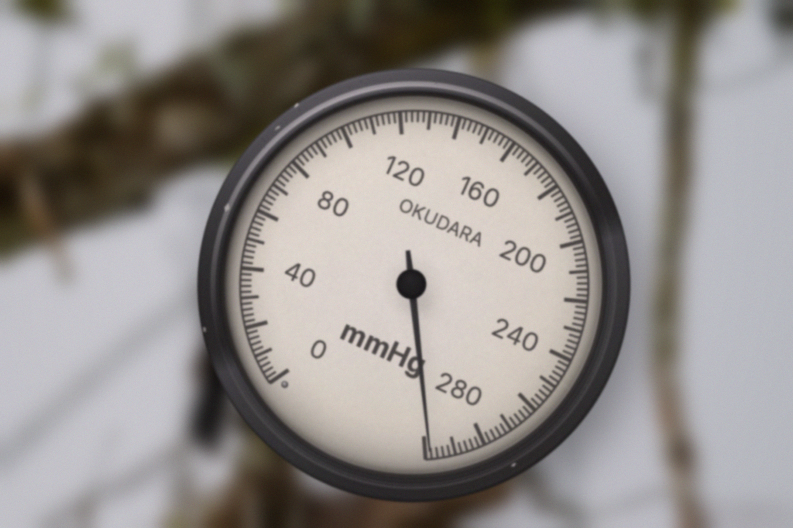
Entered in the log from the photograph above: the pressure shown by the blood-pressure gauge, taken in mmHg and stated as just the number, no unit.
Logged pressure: 298
